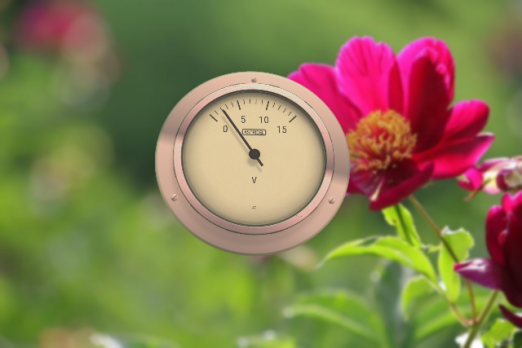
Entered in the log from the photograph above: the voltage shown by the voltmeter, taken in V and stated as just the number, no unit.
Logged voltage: 2
